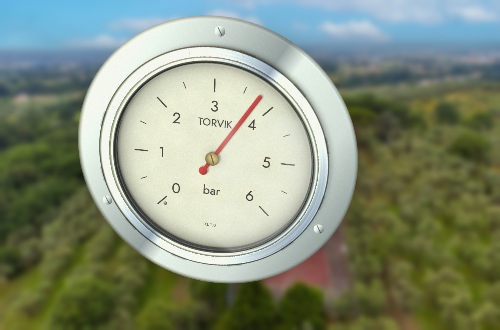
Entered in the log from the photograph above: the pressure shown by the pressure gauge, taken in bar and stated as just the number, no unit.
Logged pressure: 3.75
